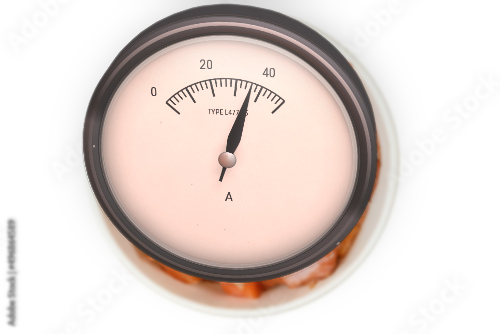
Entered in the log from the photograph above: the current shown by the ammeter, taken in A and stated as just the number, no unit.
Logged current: 36
